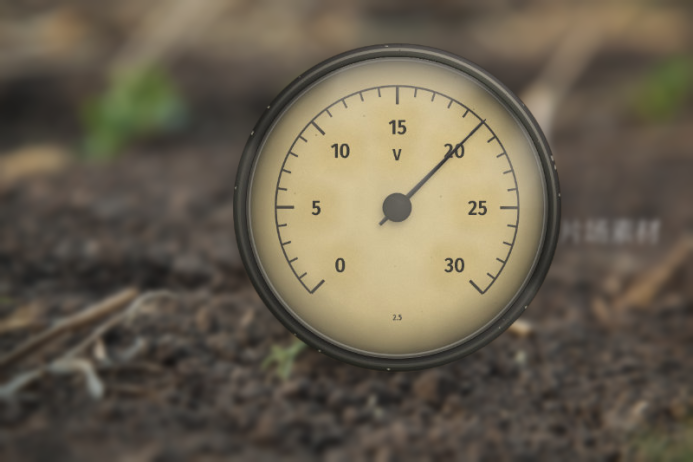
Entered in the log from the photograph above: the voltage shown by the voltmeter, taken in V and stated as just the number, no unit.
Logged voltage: 20
